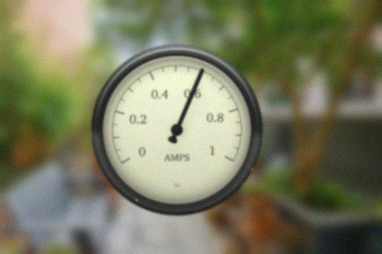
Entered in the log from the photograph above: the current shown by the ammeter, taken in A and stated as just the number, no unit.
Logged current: 0.6
